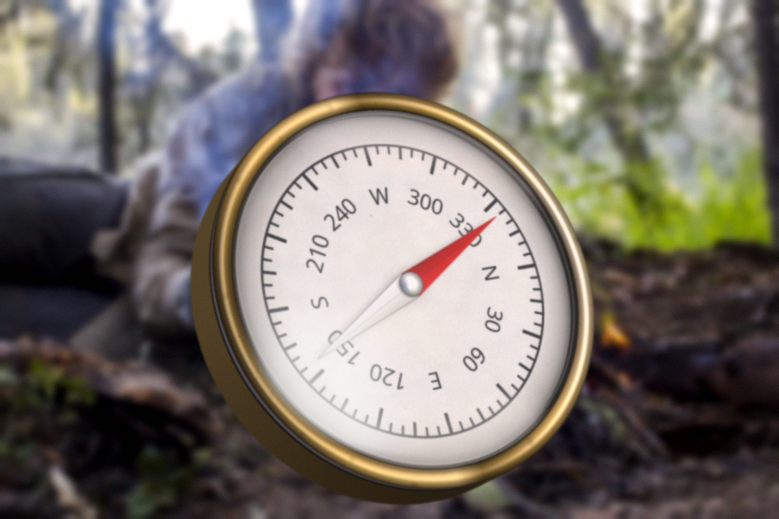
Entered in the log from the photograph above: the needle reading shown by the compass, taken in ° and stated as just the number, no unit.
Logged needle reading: 335
